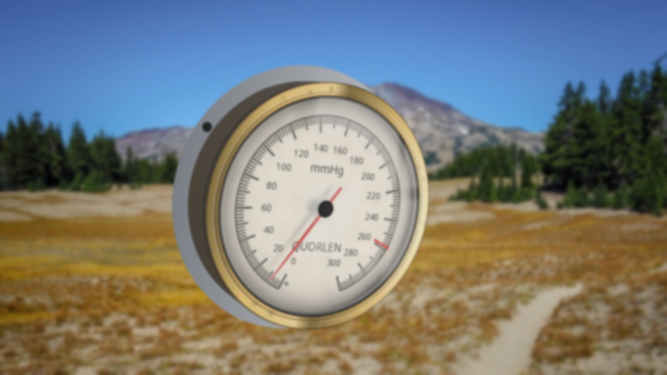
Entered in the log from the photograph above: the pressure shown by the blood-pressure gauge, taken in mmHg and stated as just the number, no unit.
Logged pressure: 10
